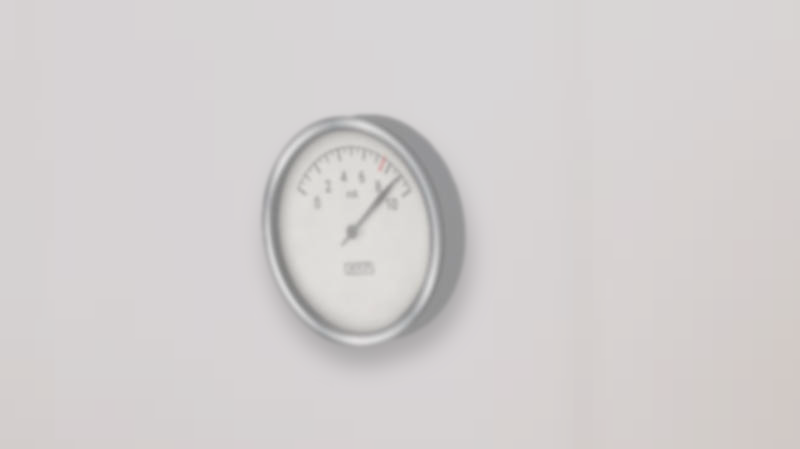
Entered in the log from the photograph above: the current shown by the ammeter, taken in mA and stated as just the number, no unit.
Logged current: 9
